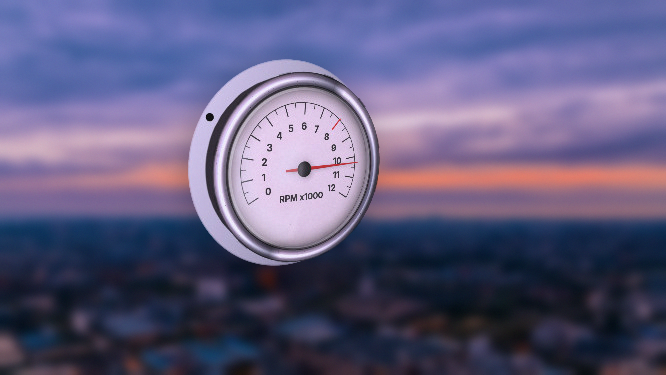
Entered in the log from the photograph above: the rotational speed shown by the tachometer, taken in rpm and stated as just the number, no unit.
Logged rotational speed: 10250
